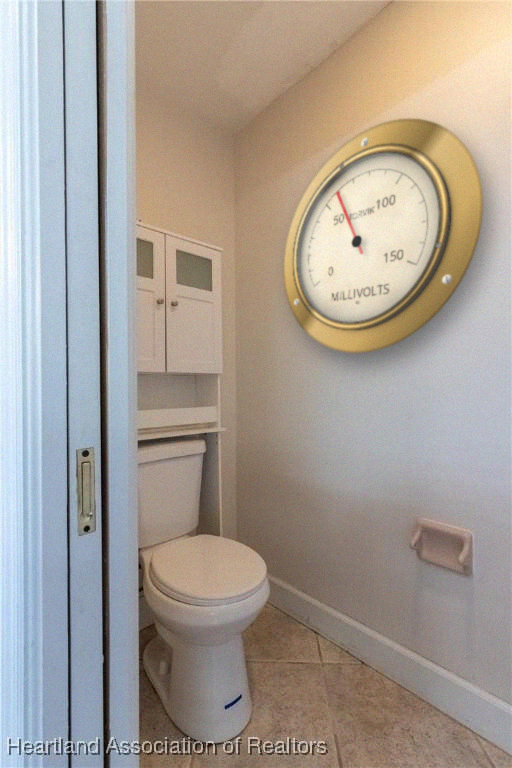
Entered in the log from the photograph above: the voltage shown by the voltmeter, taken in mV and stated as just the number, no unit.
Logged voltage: 60
